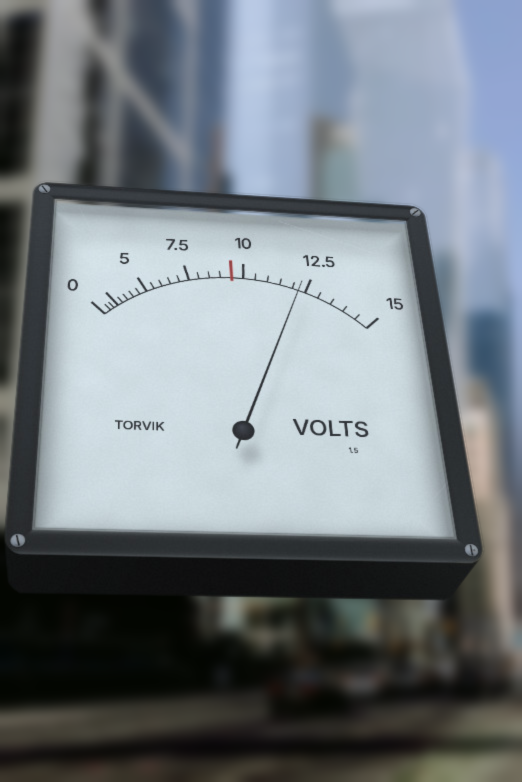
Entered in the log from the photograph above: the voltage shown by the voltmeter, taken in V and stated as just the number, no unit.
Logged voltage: 12.25
